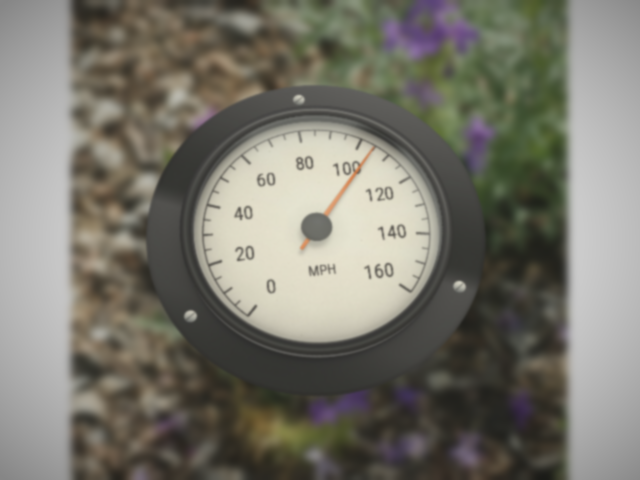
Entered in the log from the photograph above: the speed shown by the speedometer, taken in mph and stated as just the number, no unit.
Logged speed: 105
